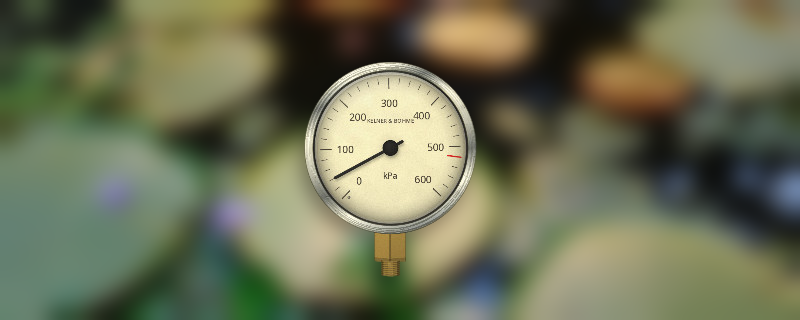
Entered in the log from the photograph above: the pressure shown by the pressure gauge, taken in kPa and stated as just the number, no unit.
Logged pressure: 40
